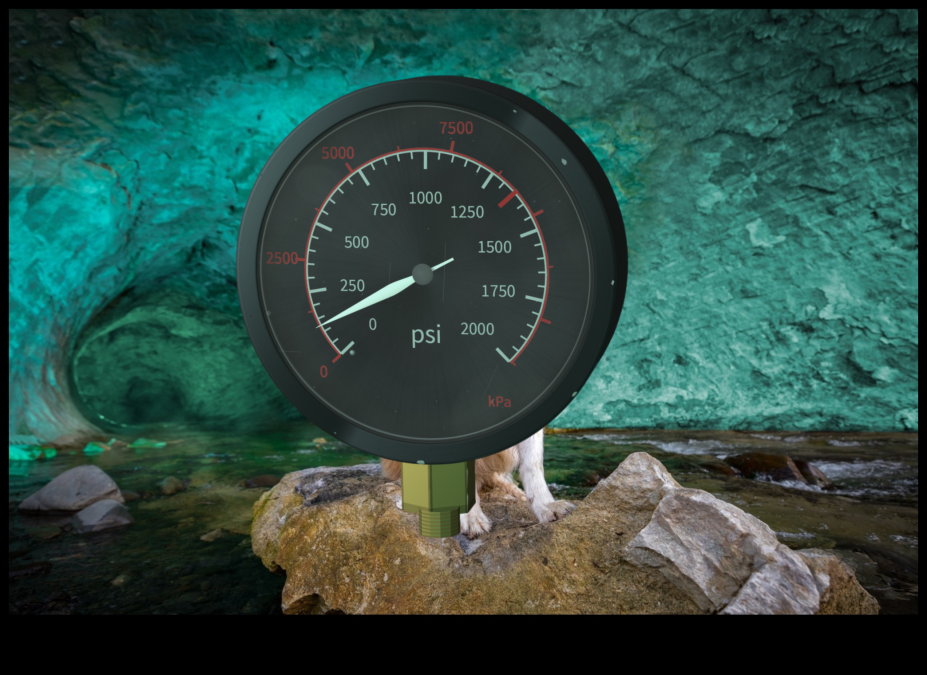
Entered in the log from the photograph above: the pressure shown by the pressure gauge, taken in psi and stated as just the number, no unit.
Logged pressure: 125
